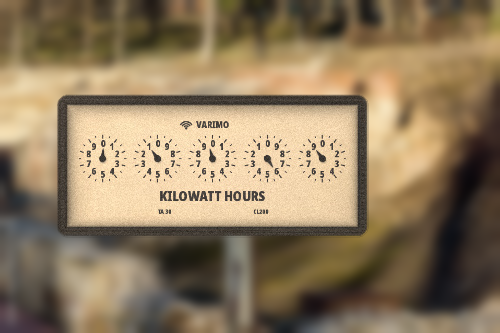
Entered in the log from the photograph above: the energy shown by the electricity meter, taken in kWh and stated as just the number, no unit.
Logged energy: 959
